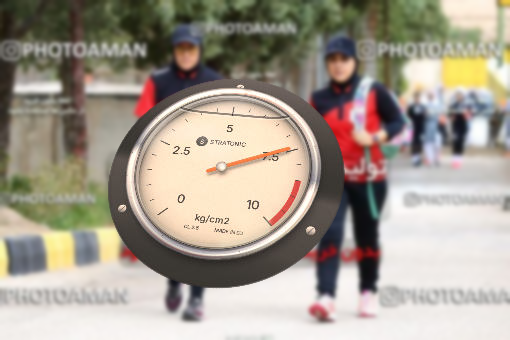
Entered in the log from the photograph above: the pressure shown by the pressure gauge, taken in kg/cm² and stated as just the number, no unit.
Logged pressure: 7.5
